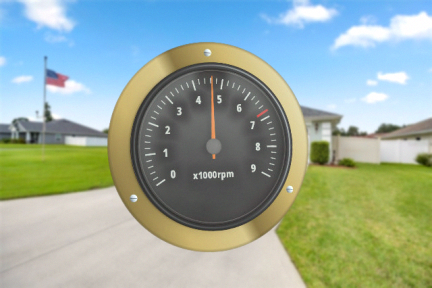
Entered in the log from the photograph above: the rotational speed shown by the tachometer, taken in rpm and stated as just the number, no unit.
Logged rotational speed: 4600
